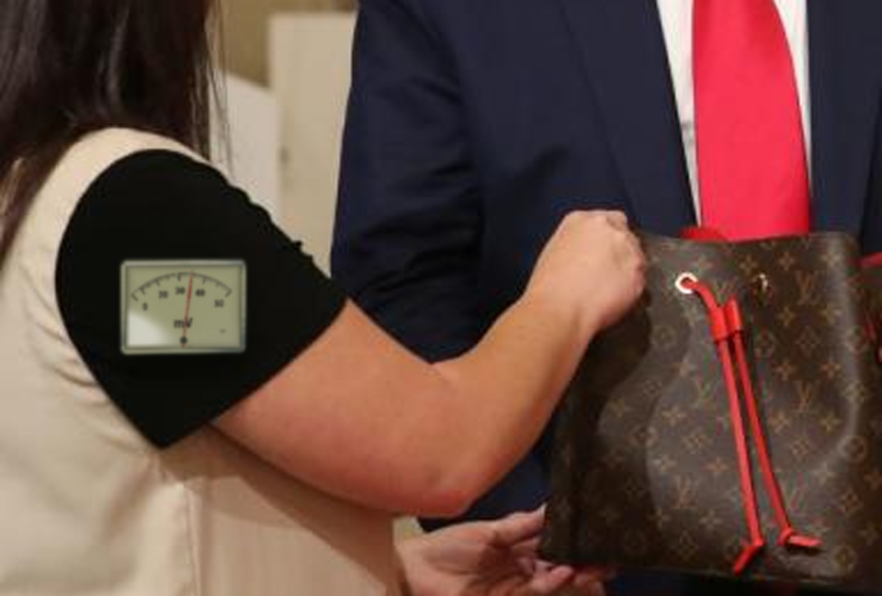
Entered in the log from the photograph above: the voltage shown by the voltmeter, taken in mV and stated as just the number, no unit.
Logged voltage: 35
